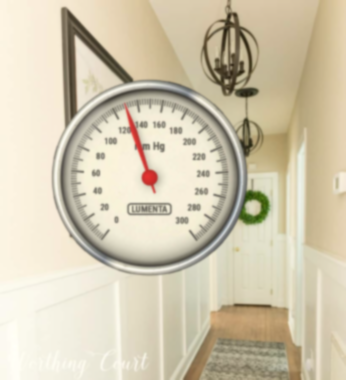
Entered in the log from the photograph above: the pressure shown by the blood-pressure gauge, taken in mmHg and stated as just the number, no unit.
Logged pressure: 130
